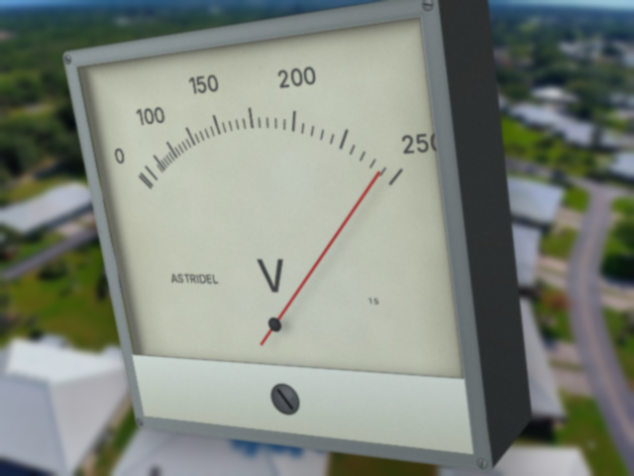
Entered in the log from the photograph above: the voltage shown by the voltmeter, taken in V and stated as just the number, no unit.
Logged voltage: 245
